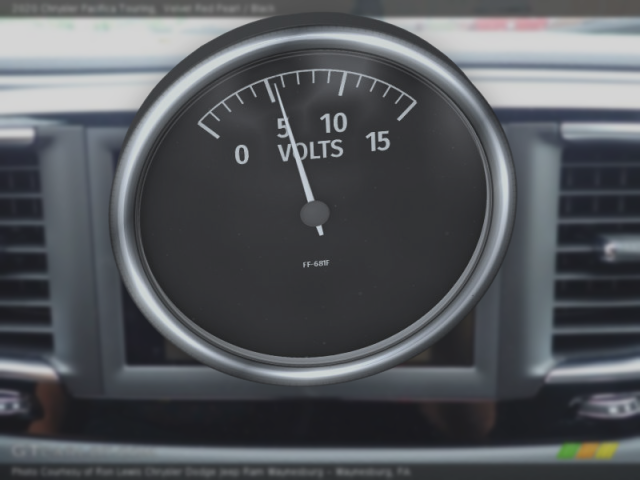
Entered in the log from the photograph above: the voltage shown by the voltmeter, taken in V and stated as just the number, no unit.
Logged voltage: 5.5
